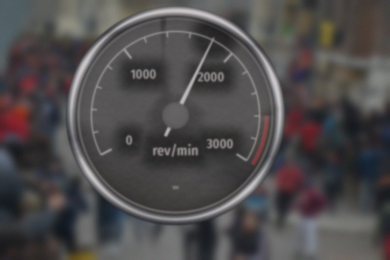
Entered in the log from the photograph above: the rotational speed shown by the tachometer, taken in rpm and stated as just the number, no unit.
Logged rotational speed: 1800
